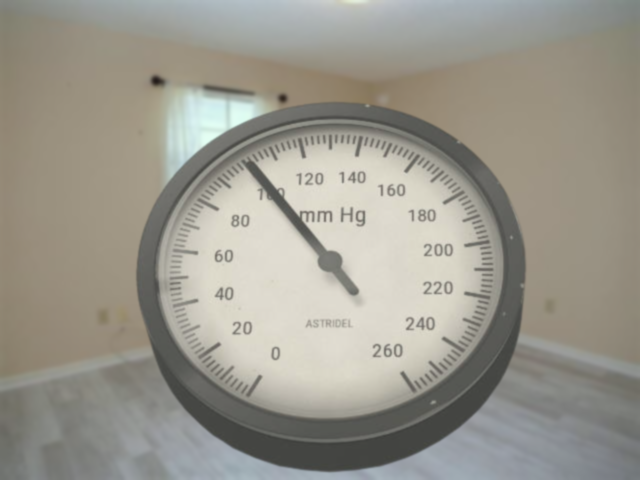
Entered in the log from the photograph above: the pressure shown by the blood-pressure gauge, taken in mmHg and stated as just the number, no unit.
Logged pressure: 100
